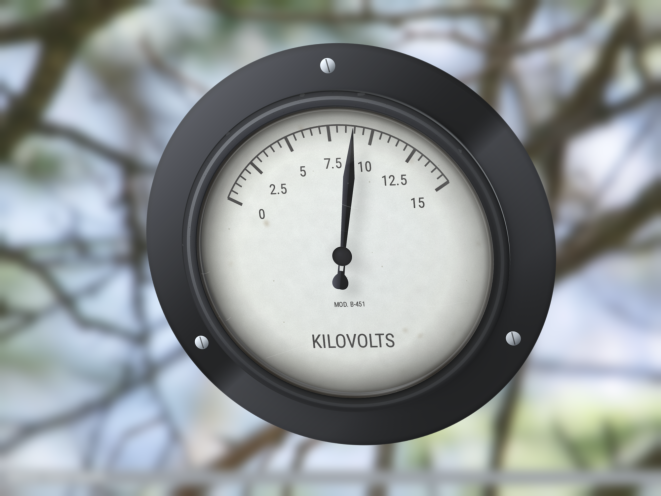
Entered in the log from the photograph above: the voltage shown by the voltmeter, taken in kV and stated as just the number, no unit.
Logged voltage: 9
